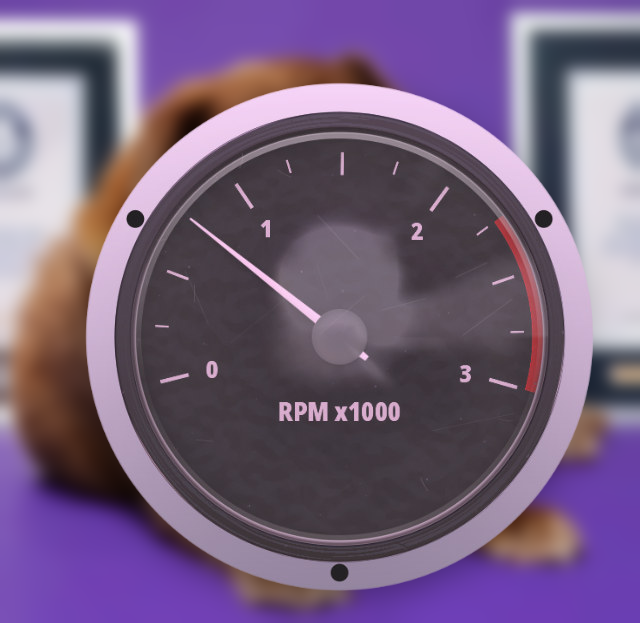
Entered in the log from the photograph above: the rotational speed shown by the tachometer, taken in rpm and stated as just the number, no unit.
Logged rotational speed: 750
